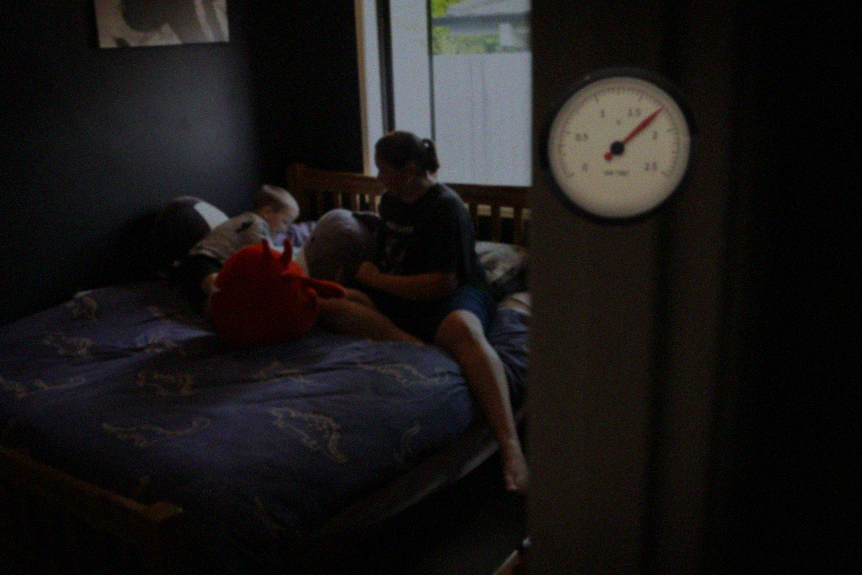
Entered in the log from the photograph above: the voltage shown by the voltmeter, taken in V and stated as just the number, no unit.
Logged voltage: 1.75
